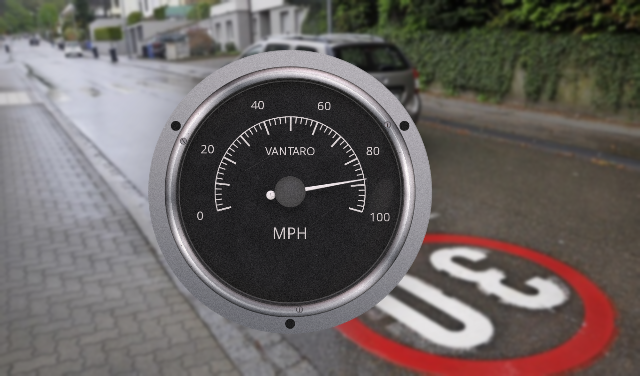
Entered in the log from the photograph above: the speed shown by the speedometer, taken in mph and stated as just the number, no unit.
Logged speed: 88
